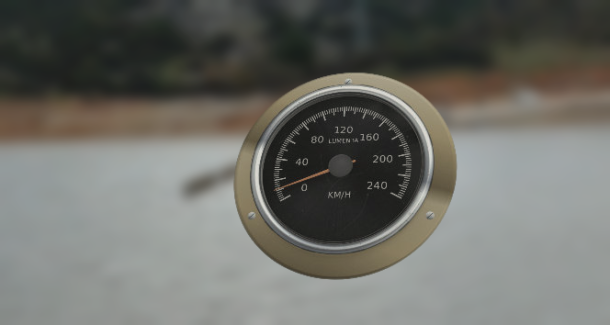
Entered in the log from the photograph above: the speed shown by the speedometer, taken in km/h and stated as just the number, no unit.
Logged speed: 10
